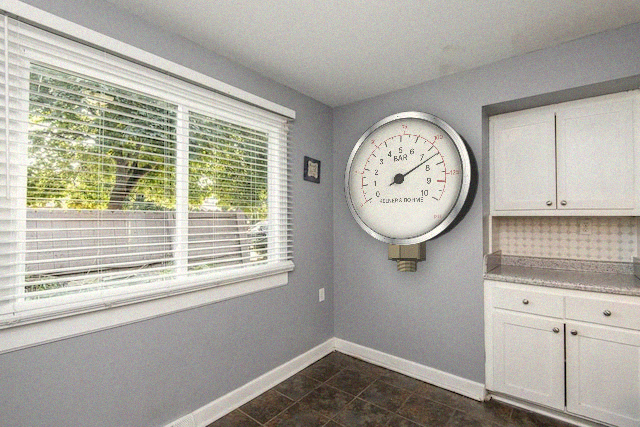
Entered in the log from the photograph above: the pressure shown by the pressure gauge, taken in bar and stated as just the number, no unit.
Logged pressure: 7.5
